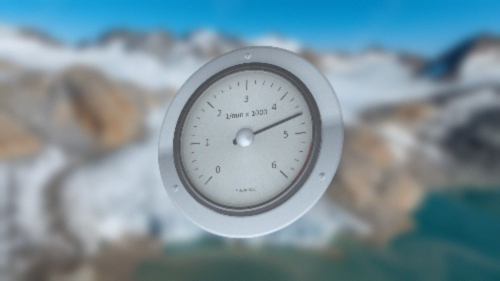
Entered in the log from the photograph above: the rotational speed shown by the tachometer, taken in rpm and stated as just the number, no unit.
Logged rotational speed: 4600
